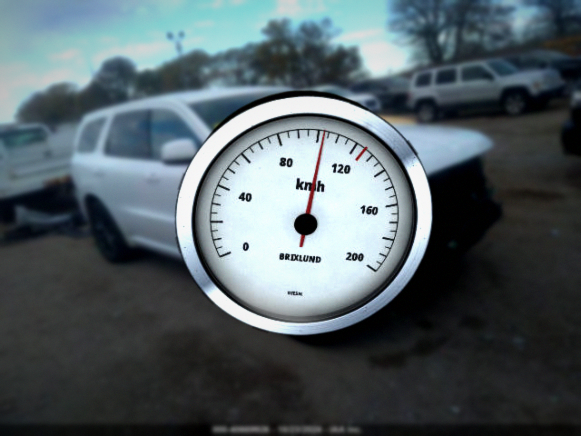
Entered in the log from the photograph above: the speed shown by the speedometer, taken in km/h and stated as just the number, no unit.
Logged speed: 102.5
